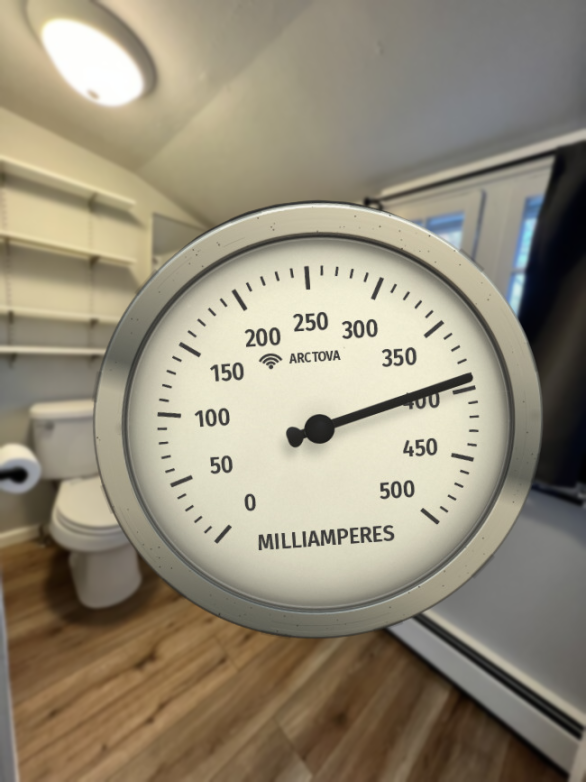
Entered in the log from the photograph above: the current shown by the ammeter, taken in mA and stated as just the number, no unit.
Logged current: 390
